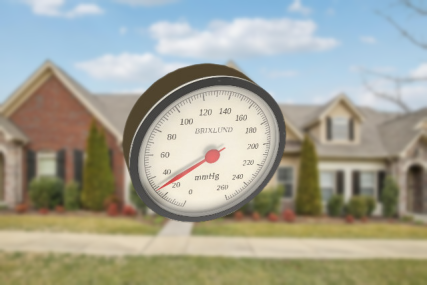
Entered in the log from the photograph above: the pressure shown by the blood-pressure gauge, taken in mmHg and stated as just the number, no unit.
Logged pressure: 30
